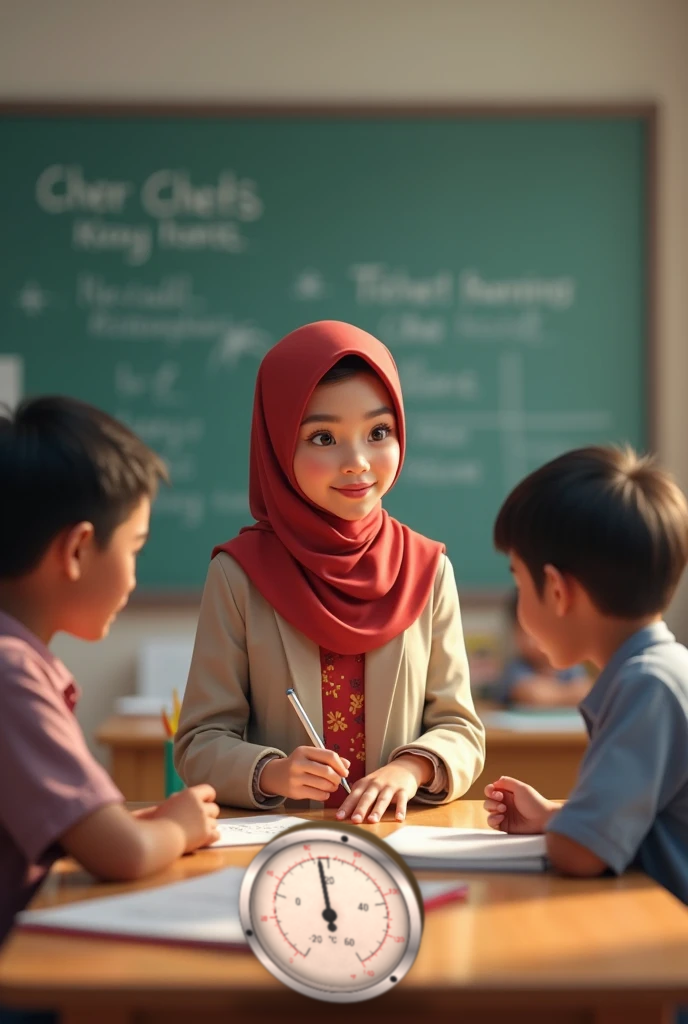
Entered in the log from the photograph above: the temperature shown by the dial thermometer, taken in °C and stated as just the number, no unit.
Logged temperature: 18
